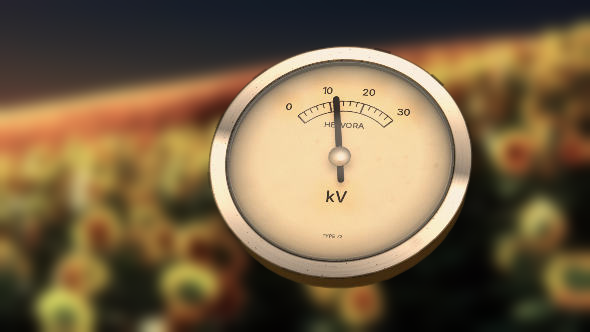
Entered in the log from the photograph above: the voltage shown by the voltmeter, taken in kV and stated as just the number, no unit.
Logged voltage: 12
